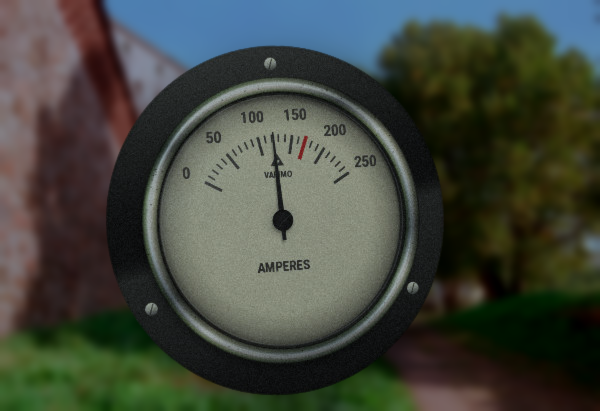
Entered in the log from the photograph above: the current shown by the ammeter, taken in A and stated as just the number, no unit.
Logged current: 120
